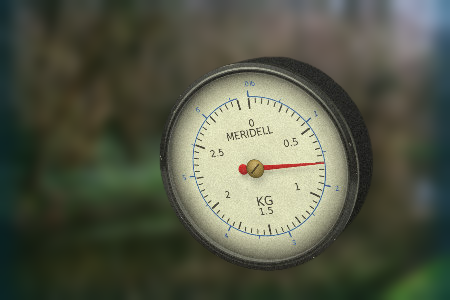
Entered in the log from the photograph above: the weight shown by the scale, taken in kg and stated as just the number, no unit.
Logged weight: 0.75
